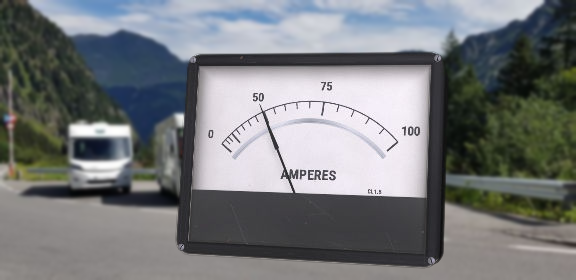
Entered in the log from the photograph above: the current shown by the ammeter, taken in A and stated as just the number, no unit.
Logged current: 50
